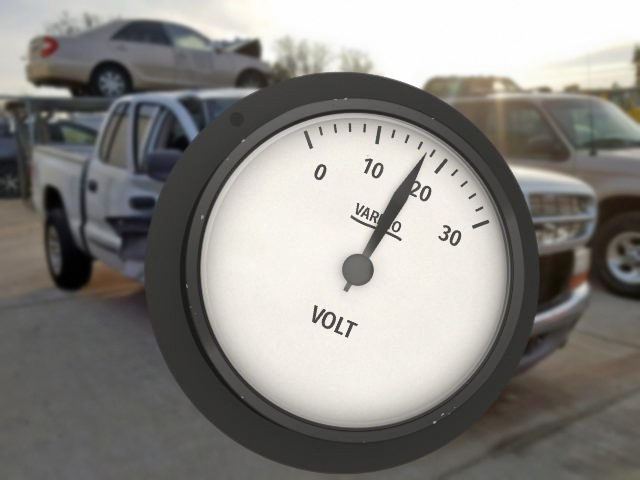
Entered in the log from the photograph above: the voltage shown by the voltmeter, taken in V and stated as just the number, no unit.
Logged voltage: 17
